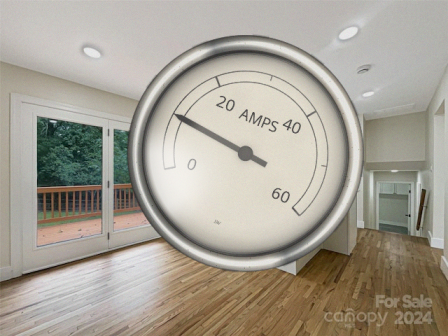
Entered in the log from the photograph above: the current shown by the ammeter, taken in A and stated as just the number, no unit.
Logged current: 10
